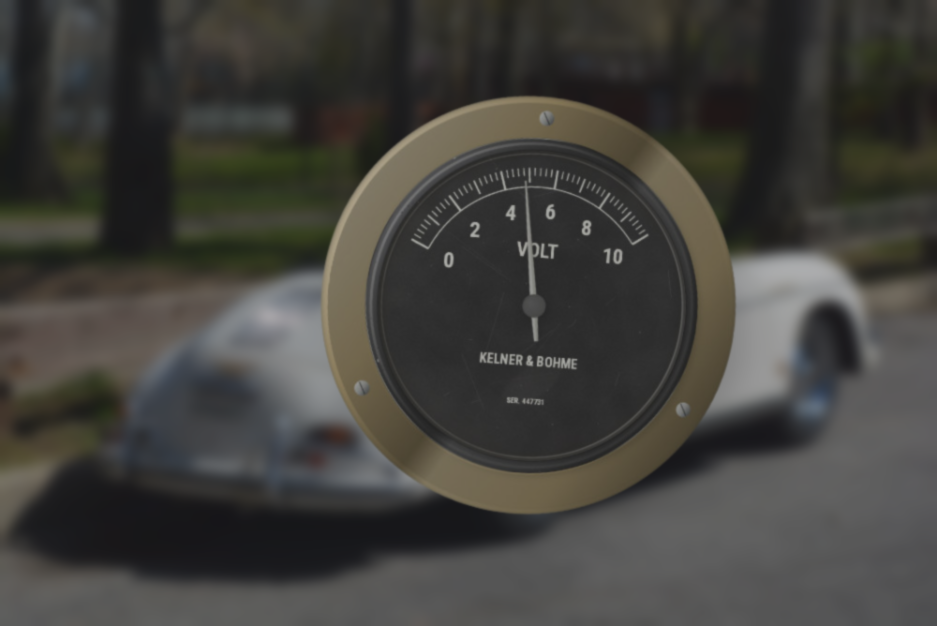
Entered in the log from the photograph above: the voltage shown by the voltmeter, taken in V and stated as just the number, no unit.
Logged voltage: 4.8
